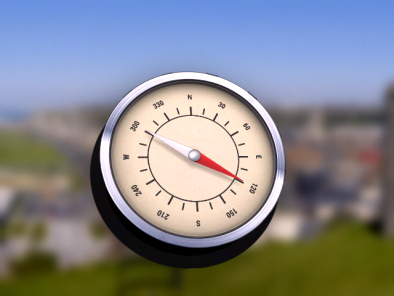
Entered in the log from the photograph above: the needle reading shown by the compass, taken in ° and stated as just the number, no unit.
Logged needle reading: 120
